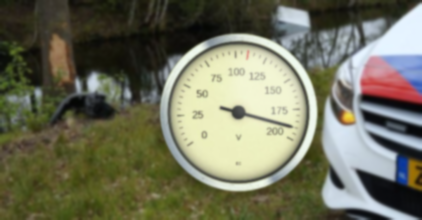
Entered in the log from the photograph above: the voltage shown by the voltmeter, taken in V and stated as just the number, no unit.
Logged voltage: 190
